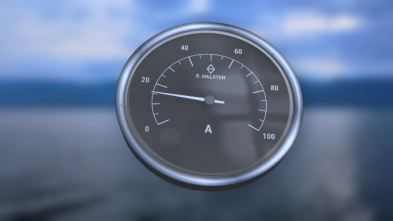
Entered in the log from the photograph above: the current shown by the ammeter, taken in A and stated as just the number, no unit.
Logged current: 15
